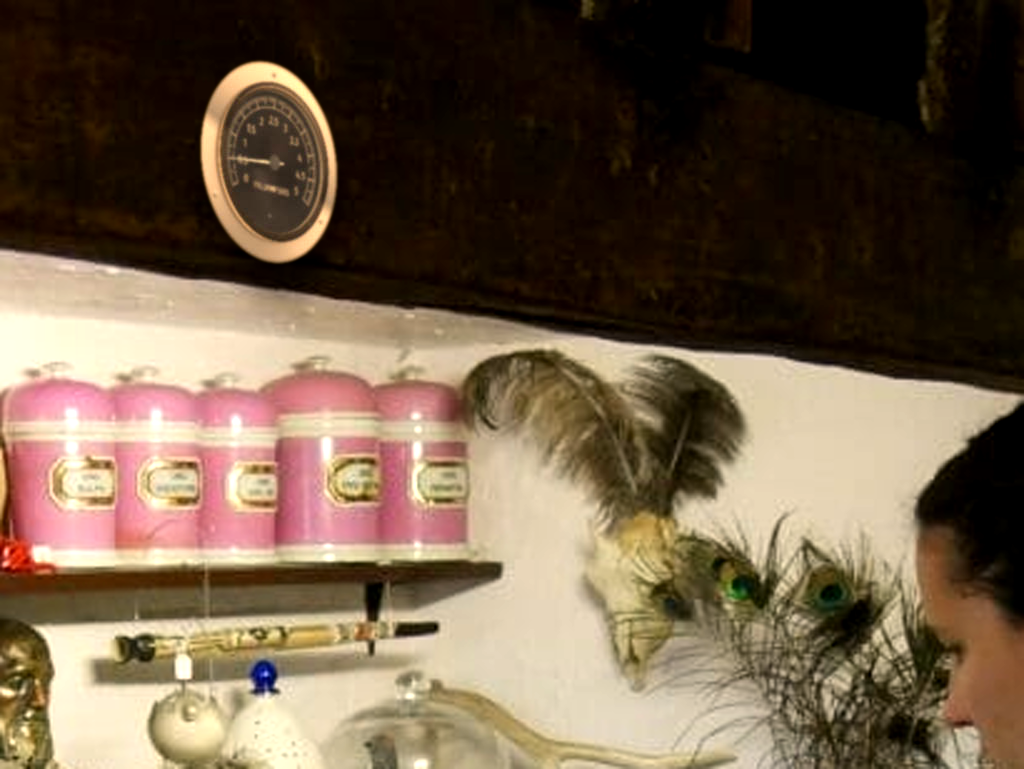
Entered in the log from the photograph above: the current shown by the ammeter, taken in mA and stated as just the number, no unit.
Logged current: 0.5
